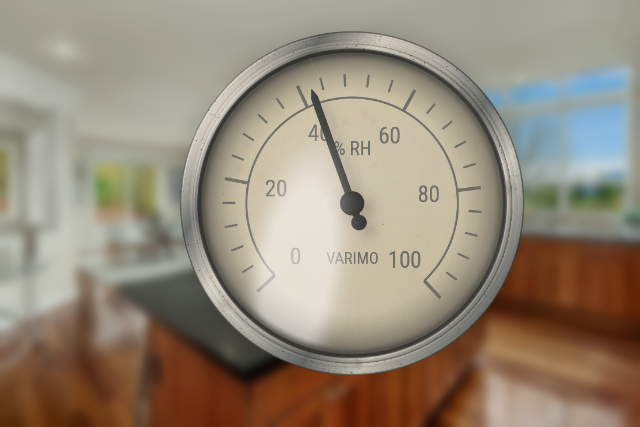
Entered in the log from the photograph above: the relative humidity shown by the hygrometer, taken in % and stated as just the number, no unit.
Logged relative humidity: 42
